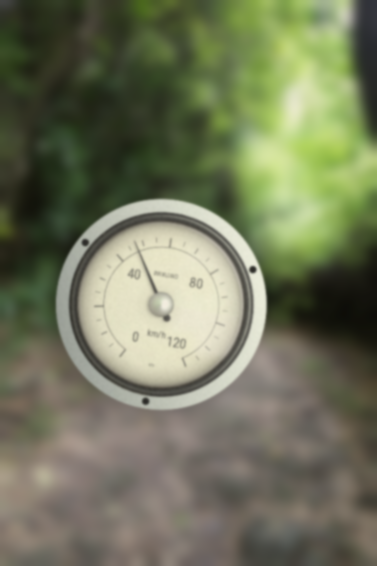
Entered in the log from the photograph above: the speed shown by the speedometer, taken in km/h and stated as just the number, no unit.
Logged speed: 47.5
